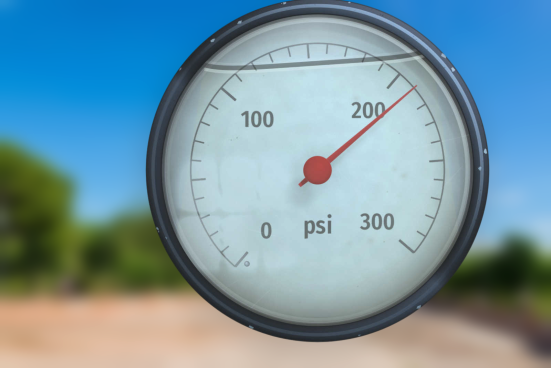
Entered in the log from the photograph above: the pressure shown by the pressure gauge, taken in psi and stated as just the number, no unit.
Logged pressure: 210
